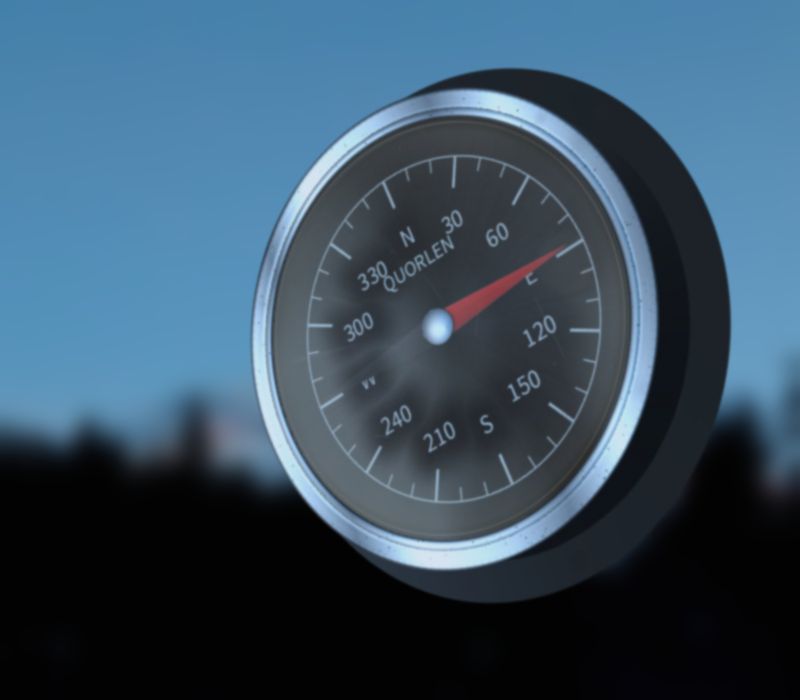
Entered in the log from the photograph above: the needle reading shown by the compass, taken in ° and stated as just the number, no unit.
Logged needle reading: 90
